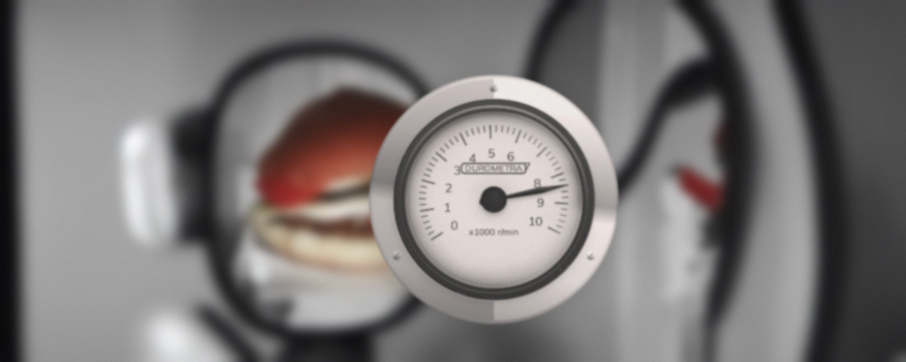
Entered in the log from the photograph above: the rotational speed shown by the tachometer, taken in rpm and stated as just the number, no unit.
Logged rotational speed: 8400
